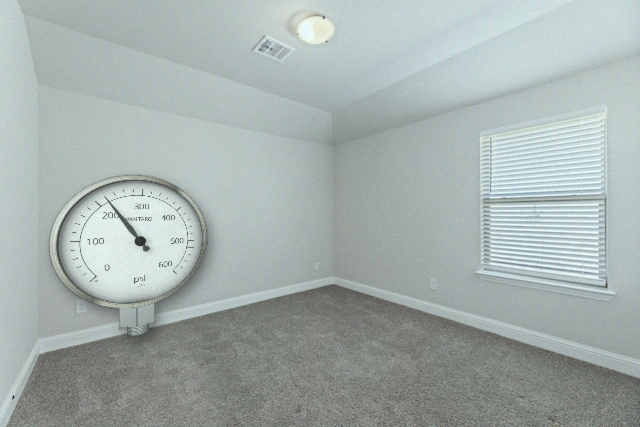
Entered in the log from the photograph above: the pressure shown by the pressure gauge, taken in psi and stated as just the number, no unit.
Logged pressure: 220
